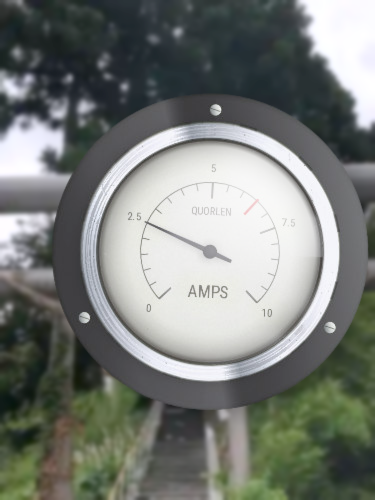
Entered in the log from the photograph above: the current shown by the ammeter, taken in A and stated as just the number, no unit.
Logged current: 2.5
